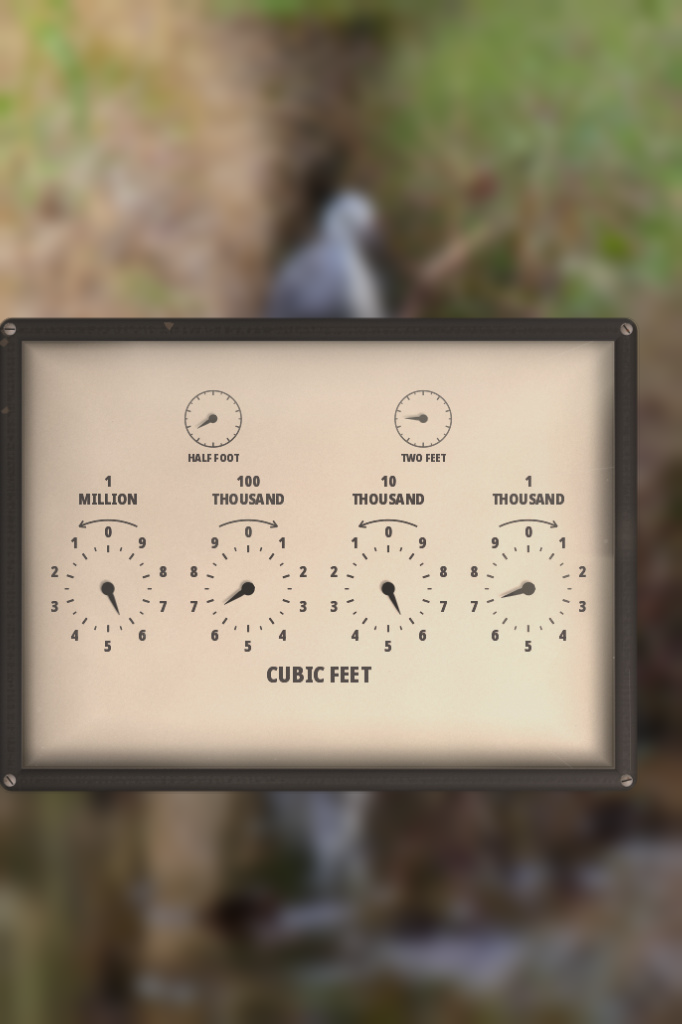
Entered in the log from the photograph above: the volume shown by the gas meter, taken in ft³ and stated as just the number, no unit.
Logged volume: 565700
